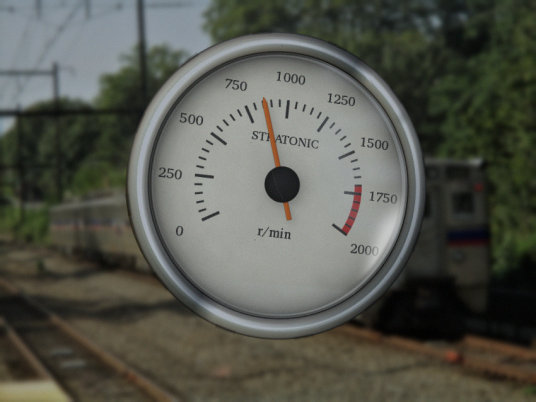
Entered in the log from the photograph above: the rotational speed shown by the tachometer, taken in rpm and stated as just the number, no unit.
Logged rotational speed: 850
